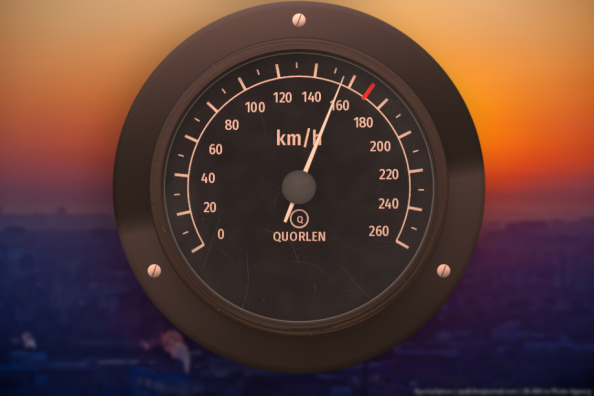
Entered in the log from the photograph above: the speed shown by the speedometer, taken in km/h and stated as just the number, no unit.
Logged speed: 155
